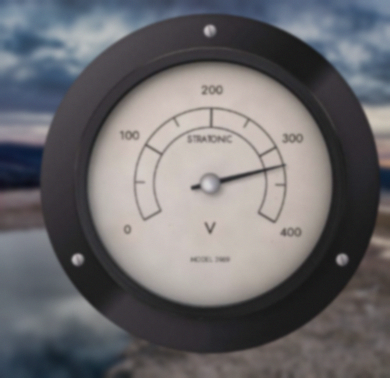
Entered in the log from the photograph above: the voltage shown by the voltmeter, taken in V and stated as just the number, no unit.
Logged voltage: 325
